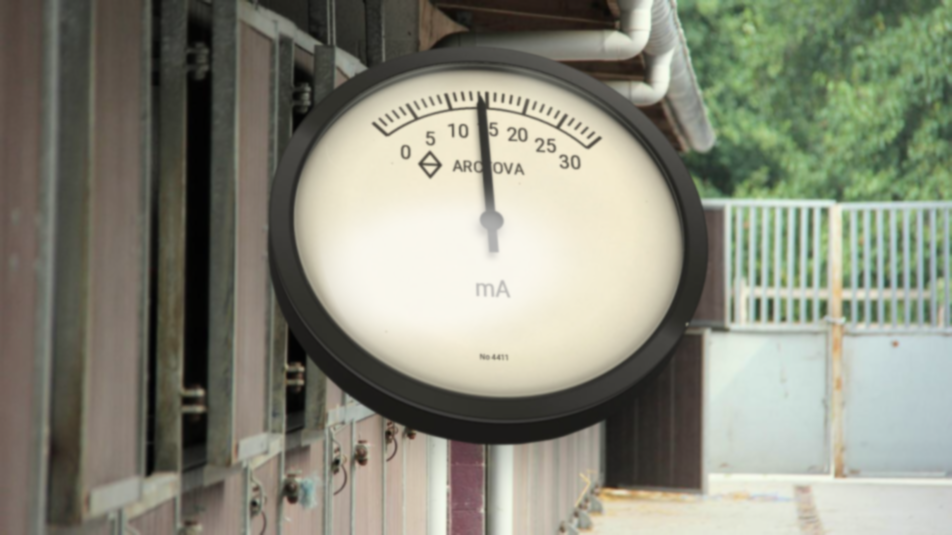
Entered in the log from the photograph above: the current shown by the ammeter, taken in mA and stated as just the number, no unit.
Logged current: 14
